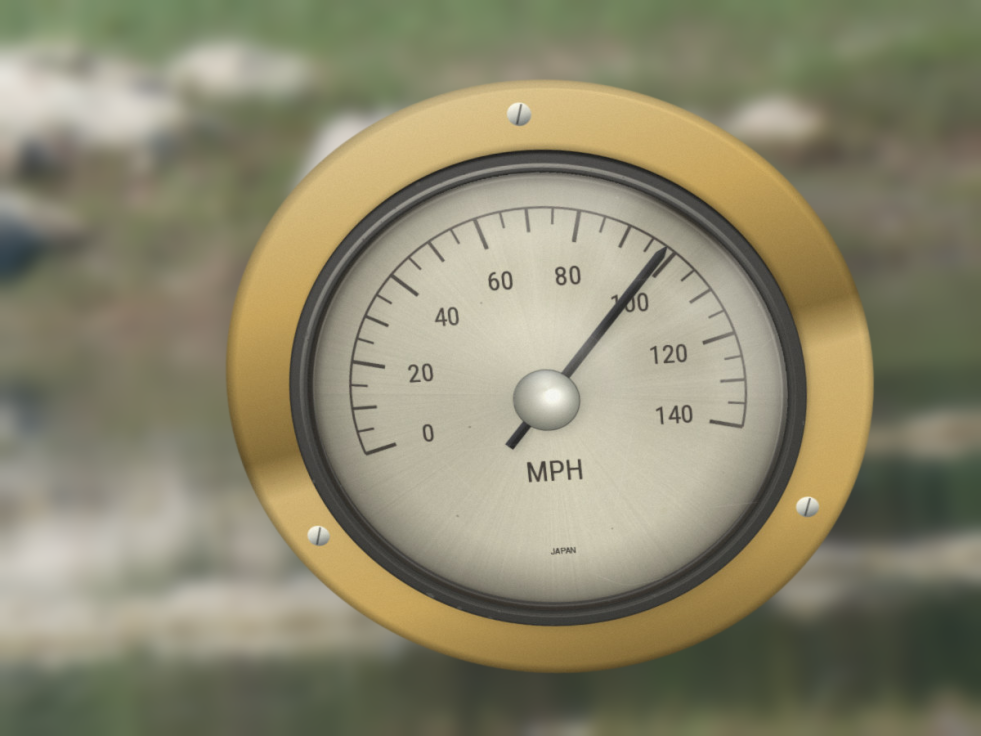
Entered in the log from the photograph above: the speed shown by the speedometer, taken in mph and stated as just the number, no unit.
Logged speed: 97.5
